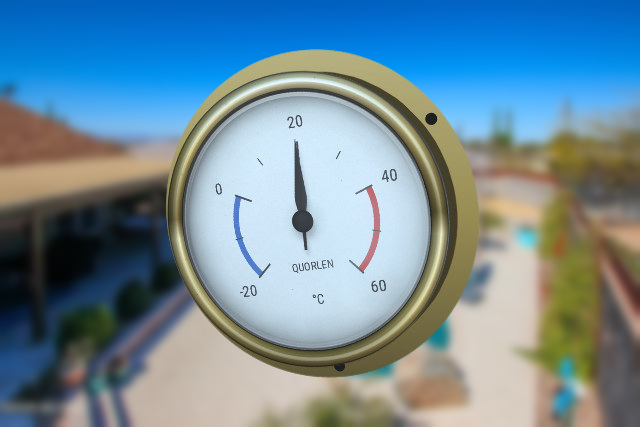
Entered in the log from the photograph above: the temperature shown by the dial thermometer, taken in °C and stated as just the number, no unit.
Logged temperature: 20
